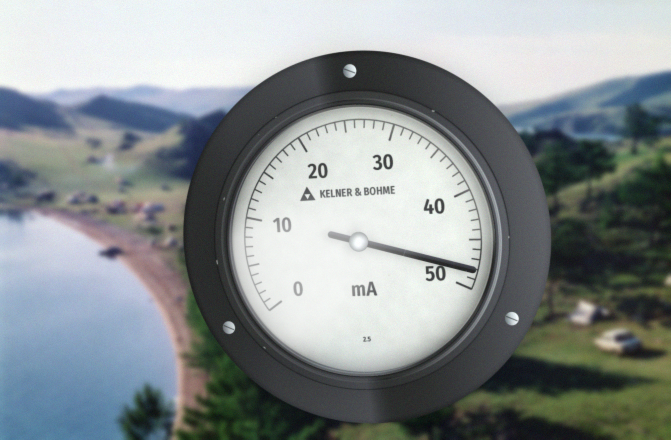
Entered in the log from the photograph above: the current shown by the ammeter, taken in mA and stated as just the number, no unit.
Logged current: 48
